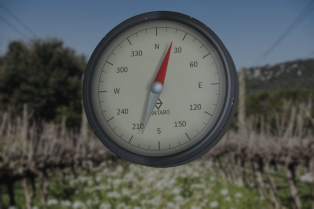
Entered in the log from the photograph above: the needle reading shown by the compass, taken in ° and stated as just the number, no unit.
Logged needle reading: 20
